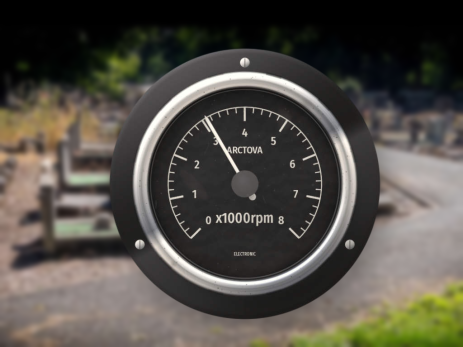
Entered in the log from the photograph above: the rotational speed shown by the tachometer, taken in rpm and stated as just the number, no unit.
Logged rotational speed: 3100
